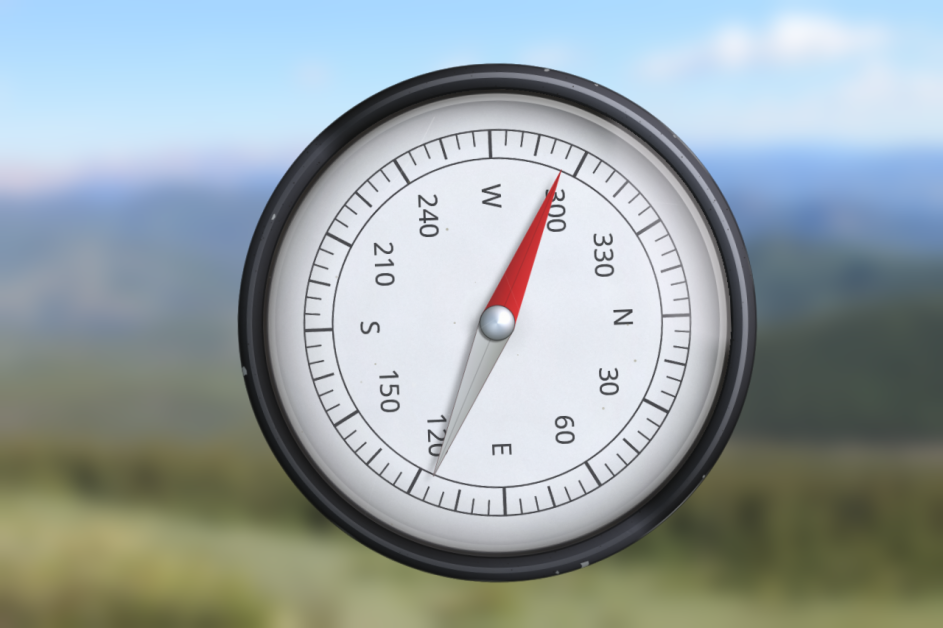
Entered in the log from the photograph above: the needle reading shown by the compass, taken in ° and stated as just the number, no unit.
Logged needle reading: 295
